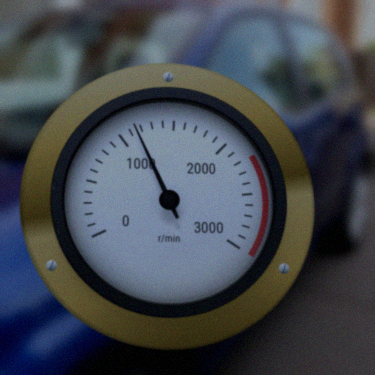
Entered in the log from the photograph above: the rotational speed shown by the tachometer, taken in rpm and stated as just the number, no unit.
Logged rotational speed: 1150
